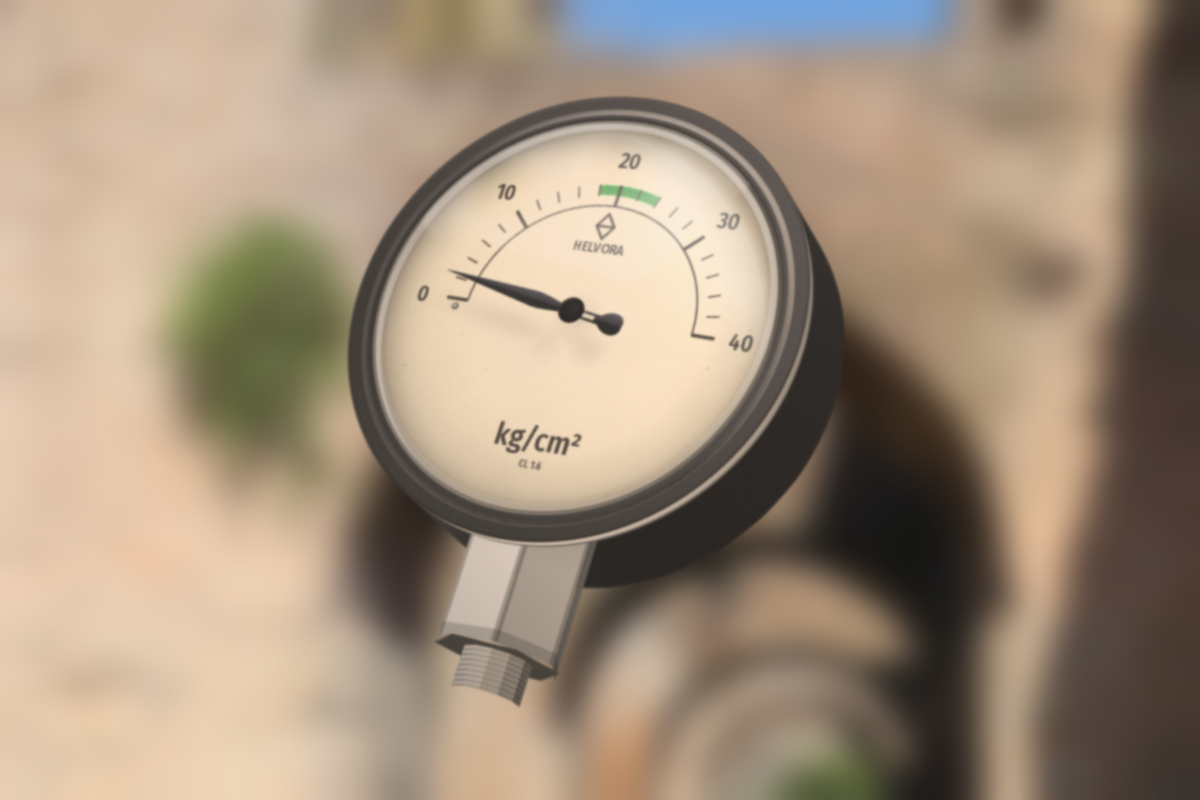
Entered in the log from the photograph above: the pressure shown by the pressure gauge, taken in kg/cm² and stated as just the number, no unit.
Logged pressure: 2
